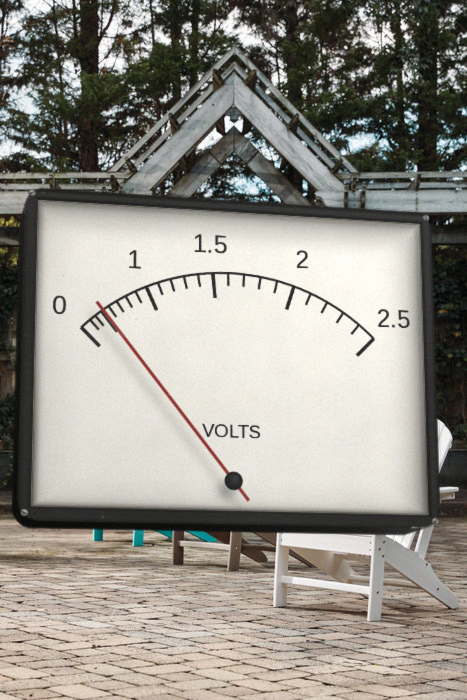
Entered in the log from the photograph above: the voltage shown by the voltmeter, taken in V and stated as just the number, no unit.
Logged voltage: 0.5
